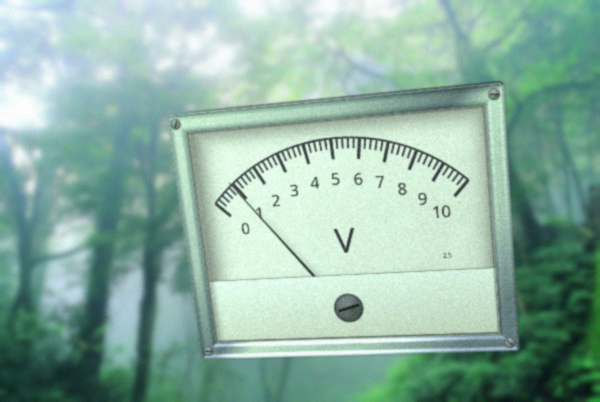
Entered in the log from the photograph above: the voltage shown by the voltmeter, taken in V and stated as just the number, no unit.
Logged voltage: 1
